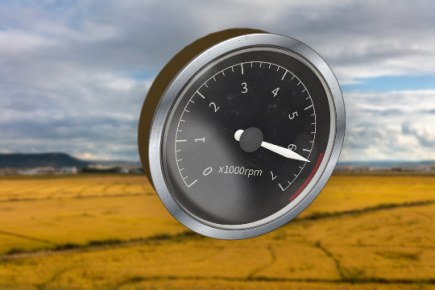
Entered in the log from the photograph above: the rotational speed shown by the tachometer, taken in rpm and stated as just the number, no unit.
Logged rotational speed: 6200
